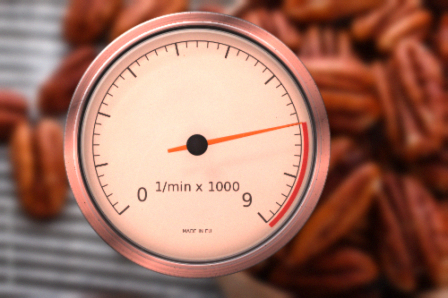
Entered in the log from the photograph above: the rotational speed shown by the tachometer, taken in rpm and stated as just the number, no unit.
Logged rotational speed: 7000
